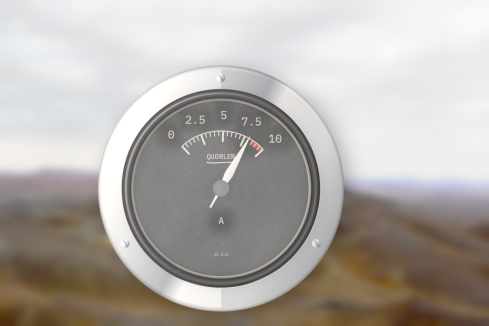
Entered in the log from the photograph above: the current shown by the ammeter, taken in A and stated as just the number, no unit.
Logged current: 8
